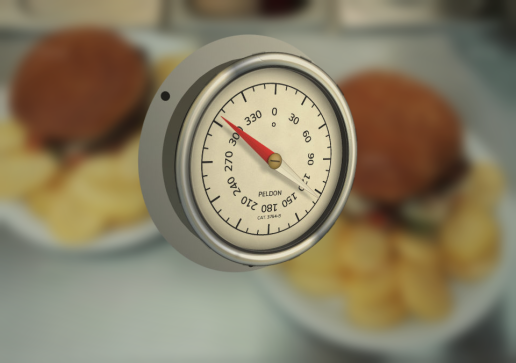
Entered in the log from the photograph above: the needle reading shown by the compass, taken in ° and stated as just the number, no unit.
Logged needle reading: 305
